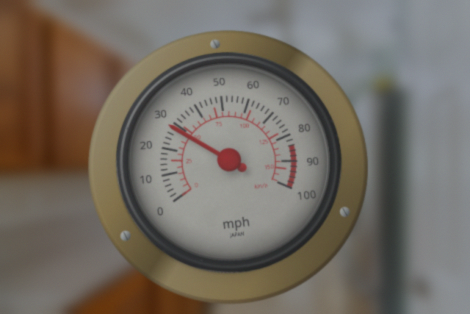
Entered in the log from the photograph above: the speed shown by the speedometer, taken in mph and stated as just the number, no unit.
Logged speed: 28
